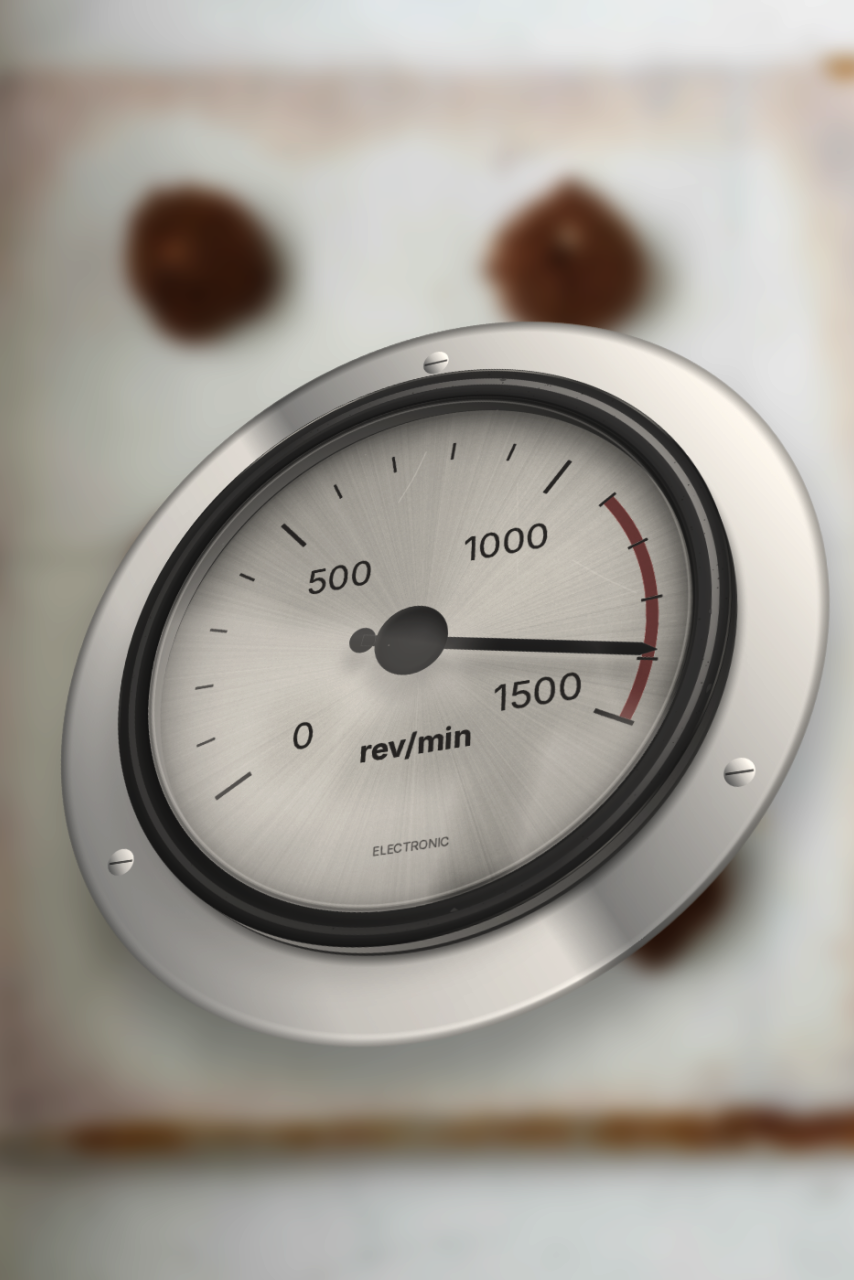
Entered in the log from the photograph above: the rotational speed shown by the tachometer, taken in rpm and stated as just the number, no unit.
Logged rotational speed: 1400
